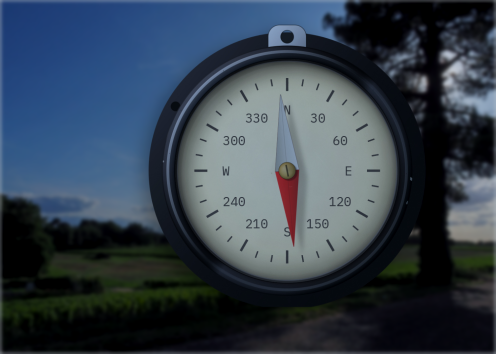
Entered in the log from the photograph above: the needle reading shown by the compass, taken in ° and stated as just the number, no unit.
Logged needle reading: 175
